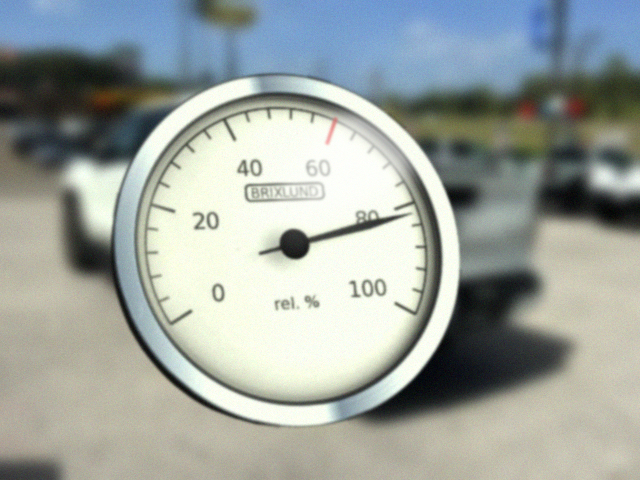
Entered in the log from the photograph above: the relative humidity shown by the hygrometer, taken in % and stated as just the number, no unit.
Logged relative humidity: 82
